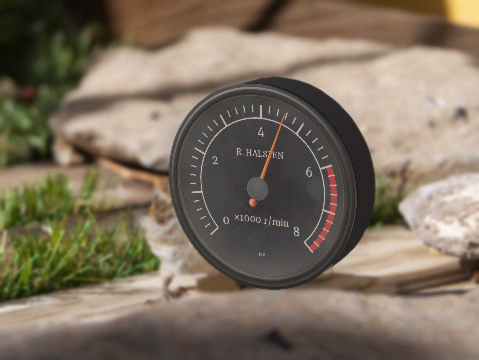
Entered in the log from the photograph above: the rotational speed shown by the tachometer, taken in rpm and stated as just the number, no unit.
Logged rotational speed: 4600
